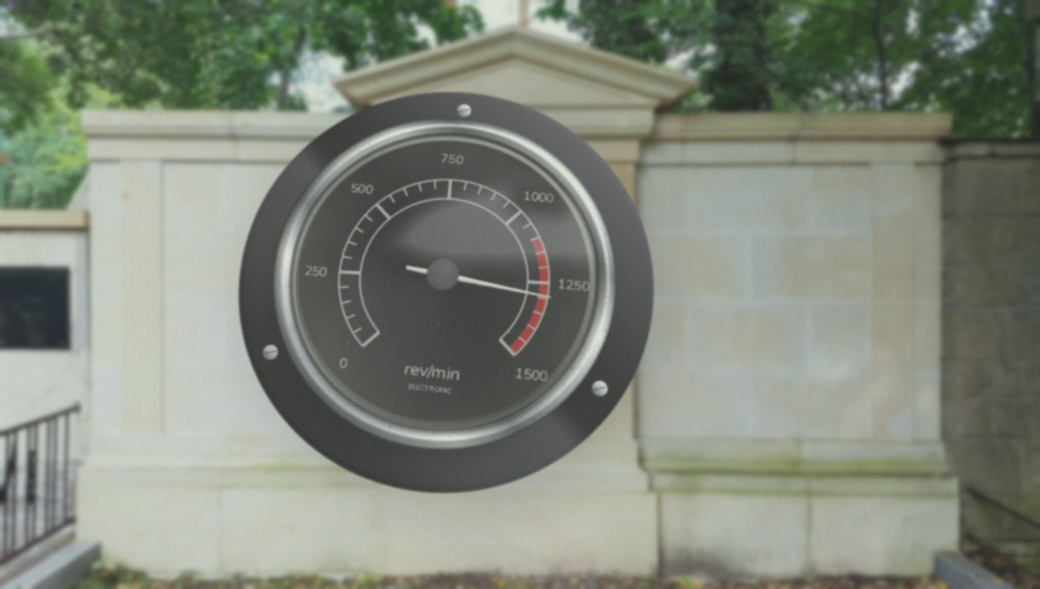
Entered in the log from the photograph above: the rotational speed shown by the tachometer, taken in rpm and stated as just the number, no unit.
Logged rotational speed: 1300
